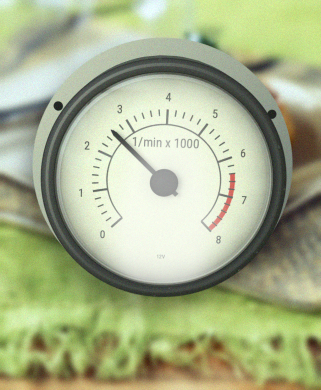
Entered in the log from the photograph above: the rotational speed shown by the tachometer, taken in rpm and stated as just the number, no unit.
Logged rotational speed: 2600
